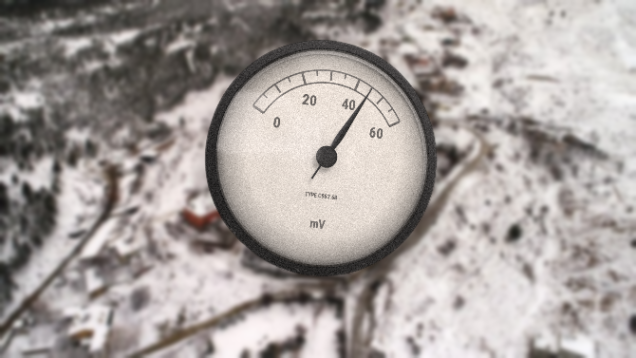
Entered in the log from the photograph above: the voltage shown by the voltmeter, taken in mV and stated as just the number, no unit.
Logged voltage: 45
